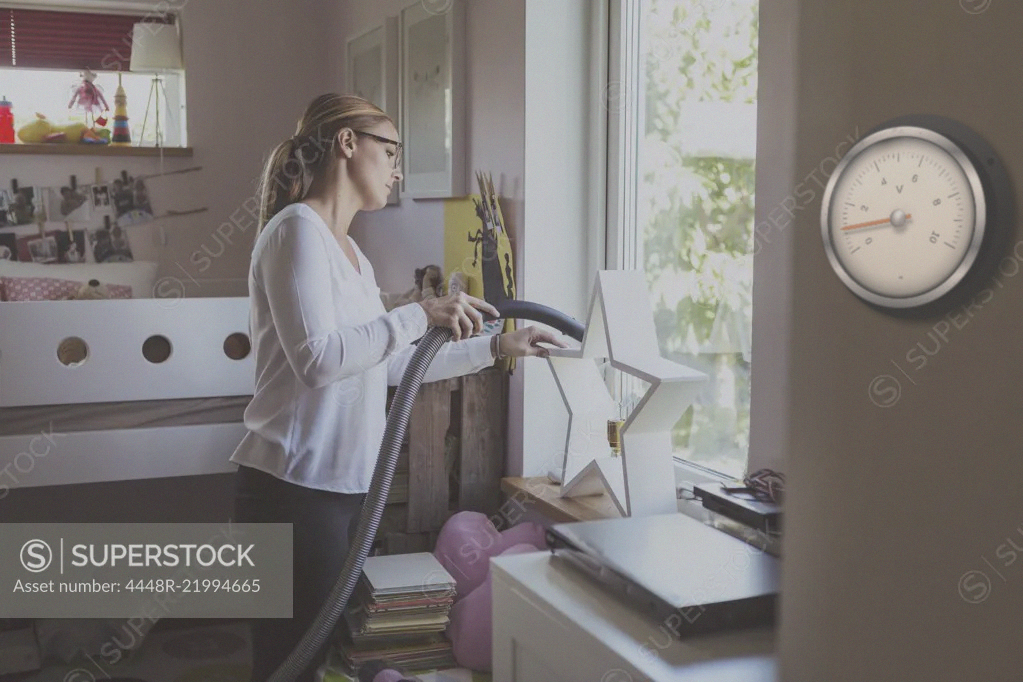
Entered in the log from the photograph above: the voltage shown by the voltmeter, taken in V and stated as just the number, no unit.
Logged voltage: 1
